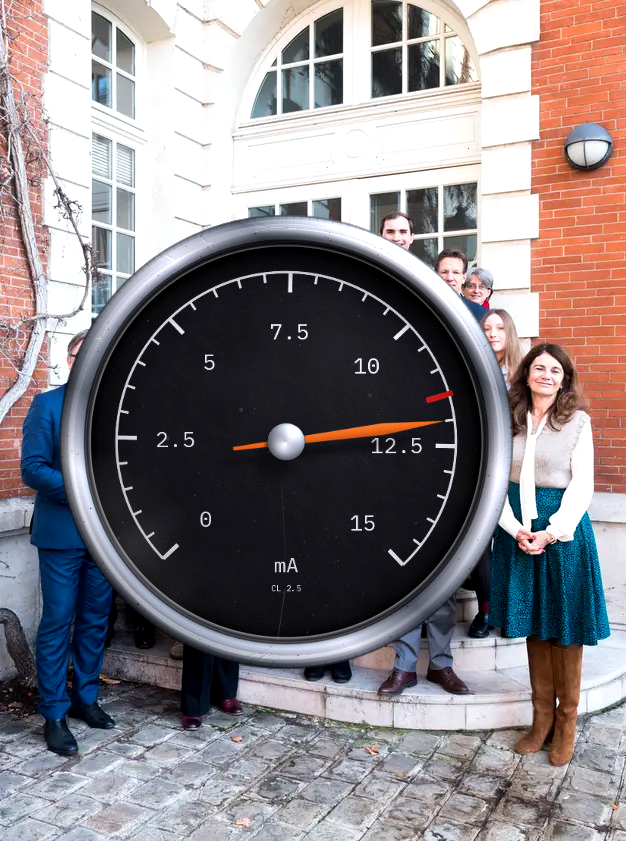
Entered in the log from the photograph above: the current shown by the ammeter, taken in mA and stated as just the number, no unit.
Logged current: 12
